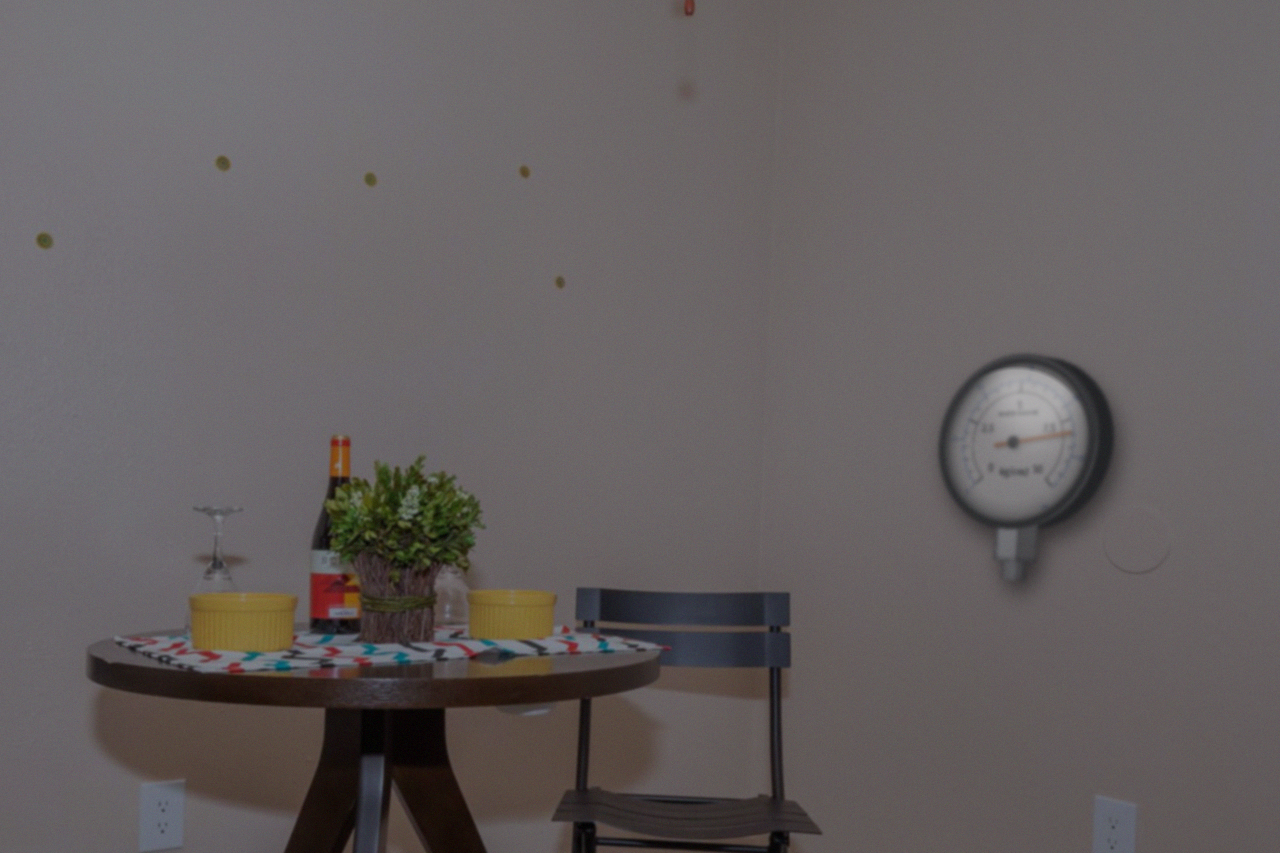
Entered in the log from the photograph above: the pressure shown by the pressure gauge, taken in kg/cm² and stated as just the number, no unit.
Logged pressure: 8
